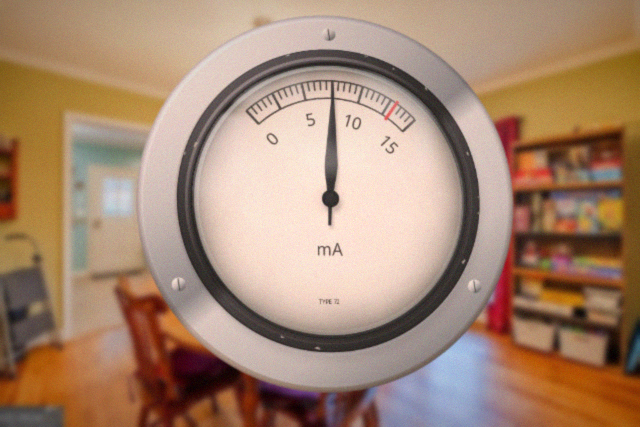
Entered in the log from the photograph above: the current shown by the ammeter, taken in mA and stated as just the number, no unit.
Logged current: 7.5
